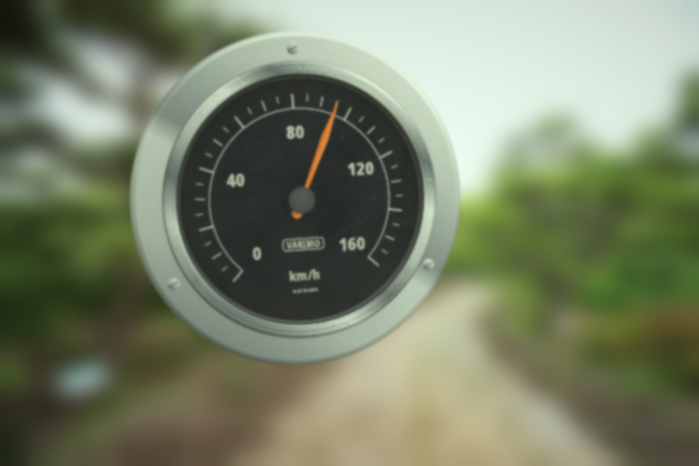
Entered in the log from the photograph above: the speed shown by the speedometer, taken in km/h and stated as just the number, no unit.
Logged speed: 95
